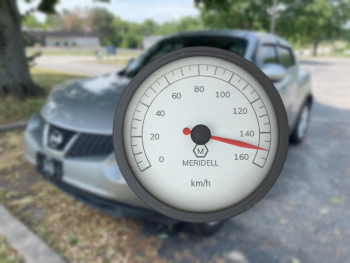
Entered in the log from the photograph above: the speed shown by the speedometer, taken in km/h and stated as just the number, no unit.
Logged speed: 150
